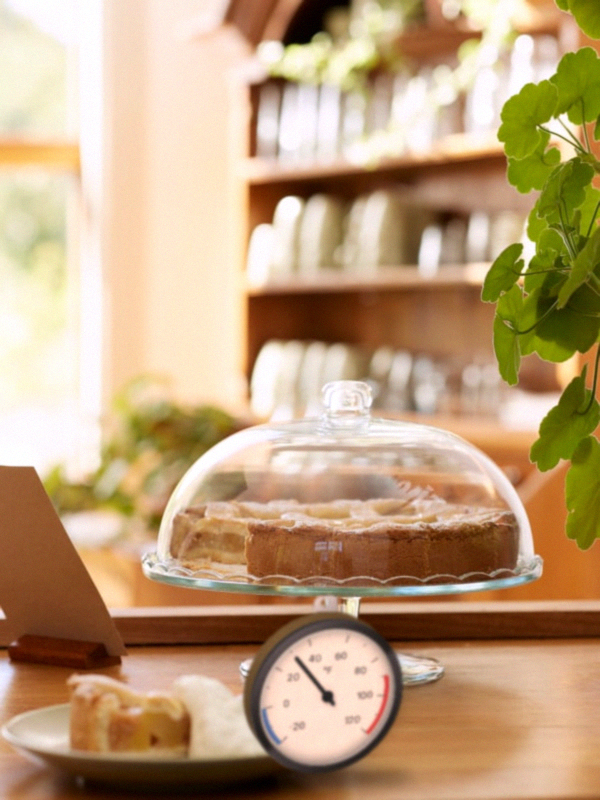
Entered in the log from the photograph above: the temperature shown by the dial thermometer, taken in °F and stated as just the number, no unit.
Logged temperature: 30
